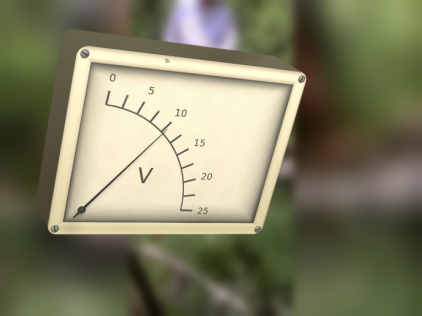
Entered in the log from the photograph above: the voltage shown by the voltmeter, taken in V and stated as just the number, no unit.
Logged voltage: 10
